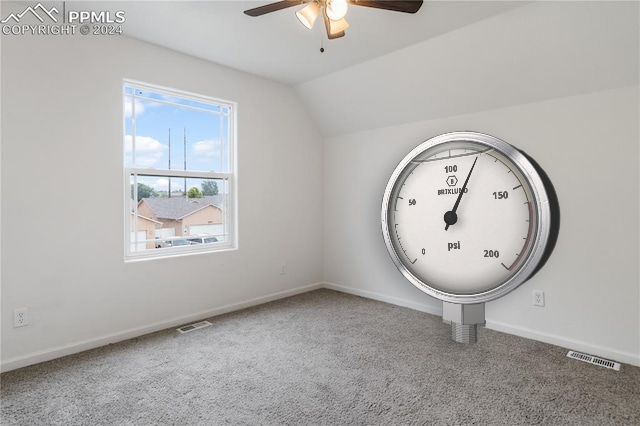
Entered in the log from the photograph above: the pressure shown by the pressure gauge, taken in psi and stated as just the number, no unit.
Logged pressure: 120
